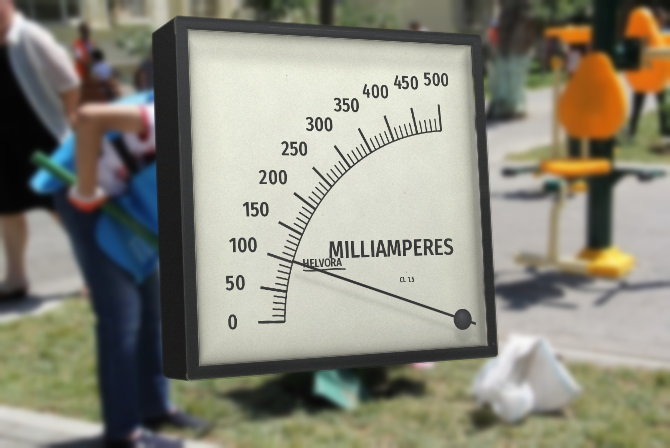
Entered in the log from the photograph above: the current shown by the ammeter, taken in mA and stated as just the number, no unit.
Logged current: 100
